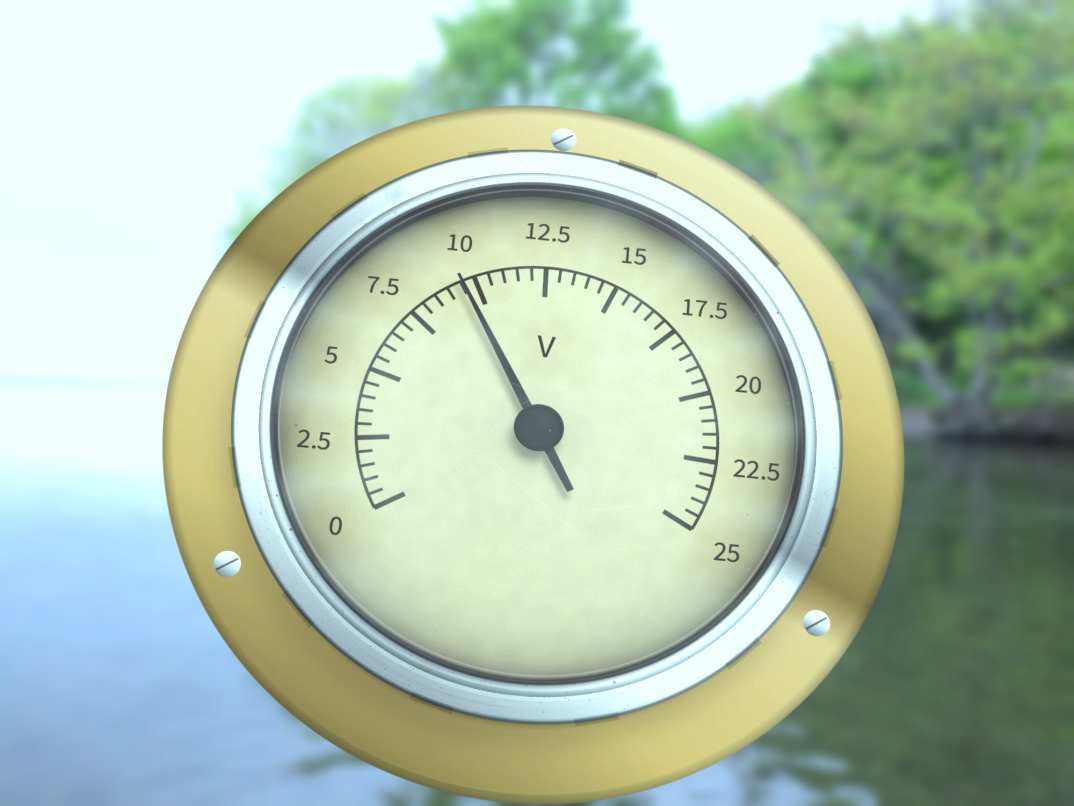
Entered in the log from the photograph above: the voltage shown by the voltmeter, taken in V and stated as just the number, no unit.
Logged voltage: 9.5
